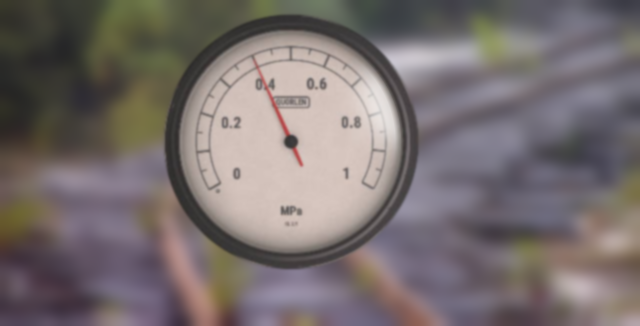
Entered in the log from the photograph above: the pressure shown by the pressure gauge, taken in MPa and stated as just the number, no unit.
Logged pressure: 0.4
